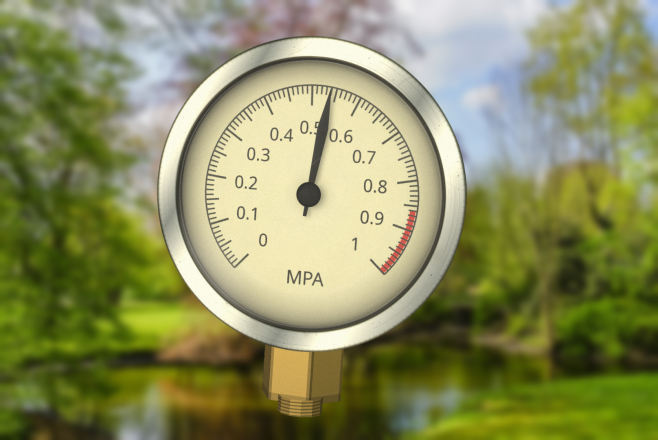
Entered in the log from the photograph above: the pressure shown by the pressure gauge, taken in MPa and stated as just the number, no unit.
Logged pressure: 0.54
